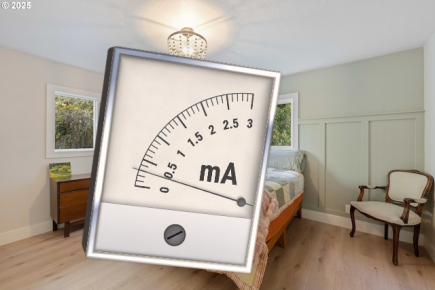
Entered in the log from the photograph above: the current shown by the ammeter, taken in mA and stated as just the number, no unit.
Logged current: 0.3
